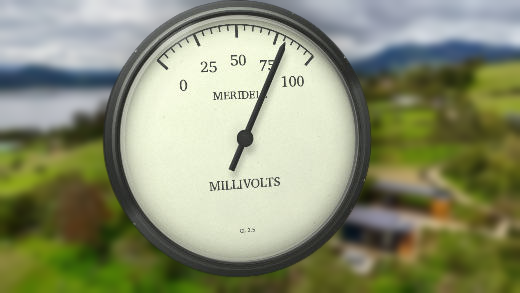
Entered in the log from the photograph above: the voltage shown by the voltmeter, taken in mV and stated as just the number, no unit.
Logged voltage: 80
